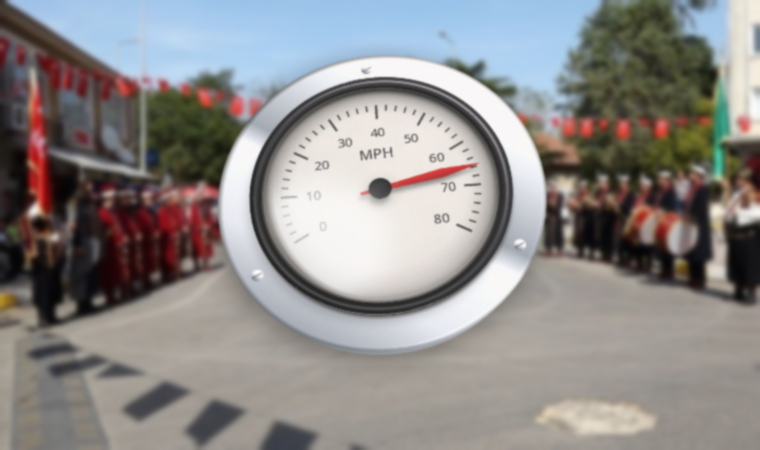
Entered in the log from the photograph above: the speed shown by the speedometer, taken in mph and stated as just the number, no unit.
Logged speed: 66
